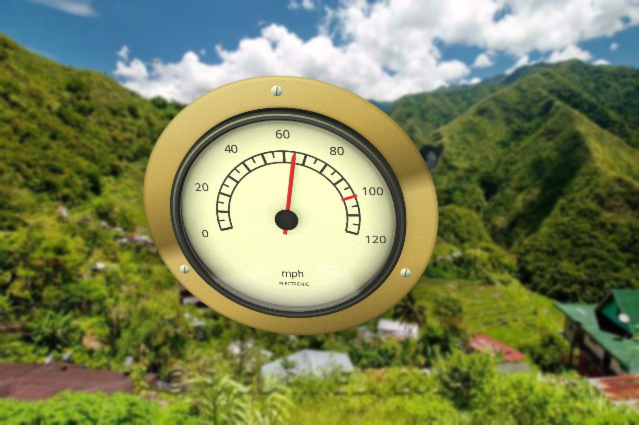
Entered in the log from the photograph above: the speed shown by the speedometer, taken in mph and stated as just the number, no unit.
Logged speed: 65
